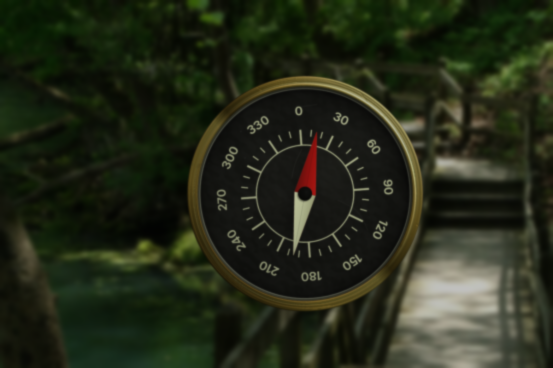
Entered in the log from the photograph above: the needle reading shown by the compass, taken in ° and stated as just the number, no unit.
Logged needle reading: 15
